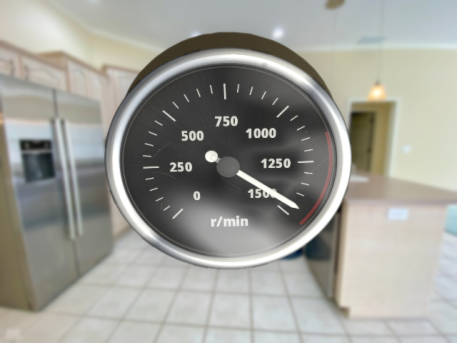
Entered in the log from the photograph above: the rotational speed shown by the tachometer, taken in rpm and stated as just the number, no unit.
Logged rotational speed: 1450
